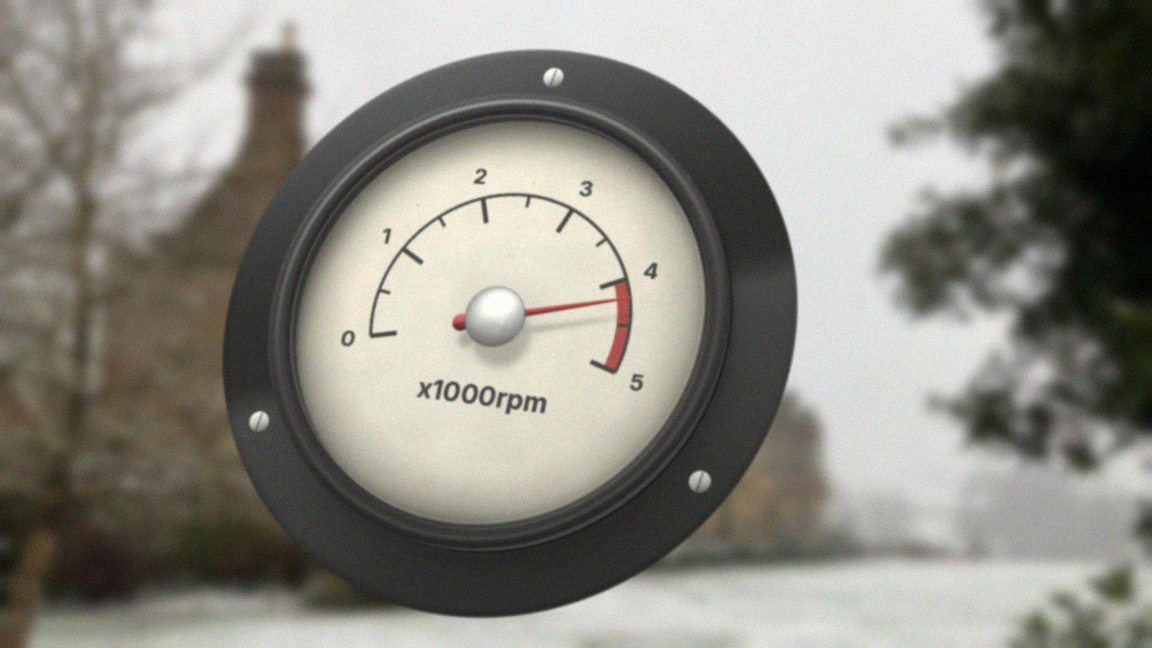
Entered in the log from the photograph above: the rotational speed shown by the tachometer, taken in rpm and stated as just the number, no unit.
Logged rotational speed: 4250
